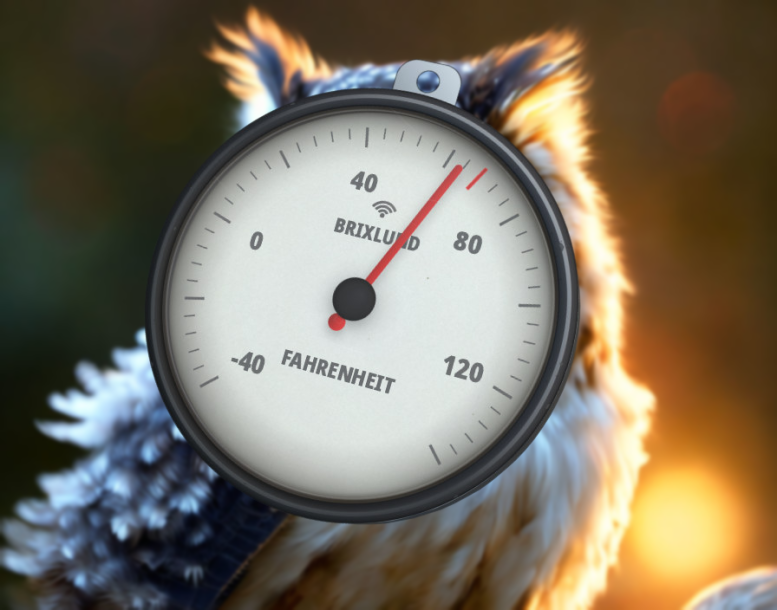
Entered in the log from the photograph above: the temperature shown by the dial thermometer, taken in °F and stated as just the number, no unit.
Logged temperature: 64
